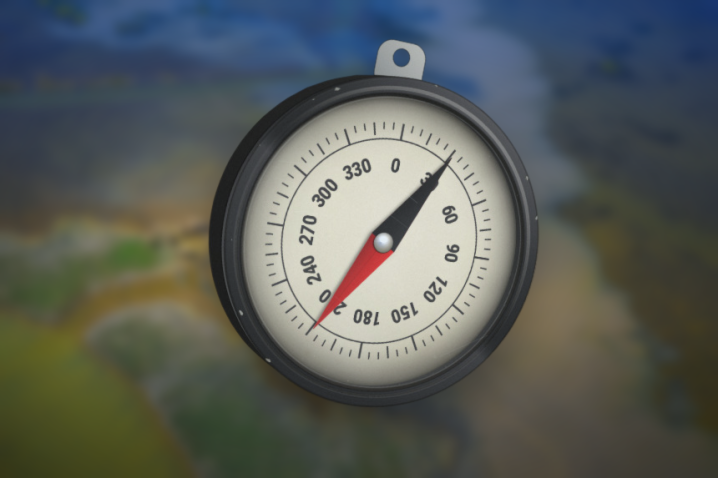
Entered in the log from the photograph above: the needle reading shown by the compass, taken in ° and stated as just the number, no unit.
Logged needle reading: 210
